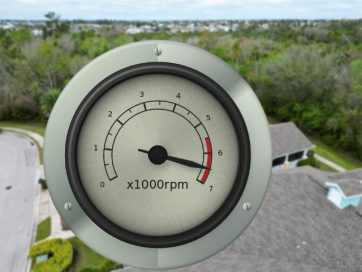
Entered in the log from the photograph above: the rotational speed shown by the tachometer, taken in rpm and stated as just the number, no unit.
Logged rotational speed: 6500
